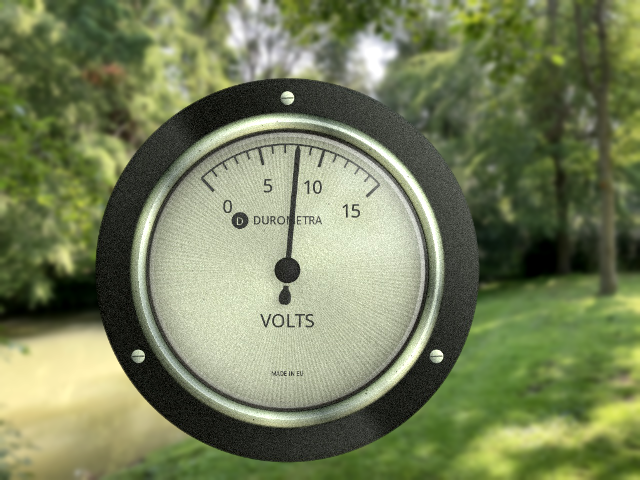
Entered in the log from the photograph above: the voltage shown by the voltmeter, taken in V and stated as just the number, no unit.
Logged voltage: 8
